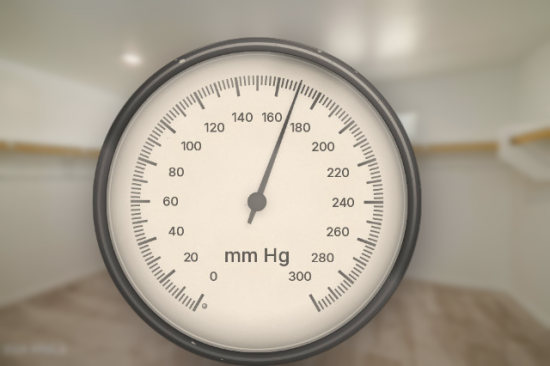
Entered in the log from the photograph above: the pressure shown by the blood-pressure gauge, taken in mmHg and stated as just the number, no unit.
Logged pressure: 170
